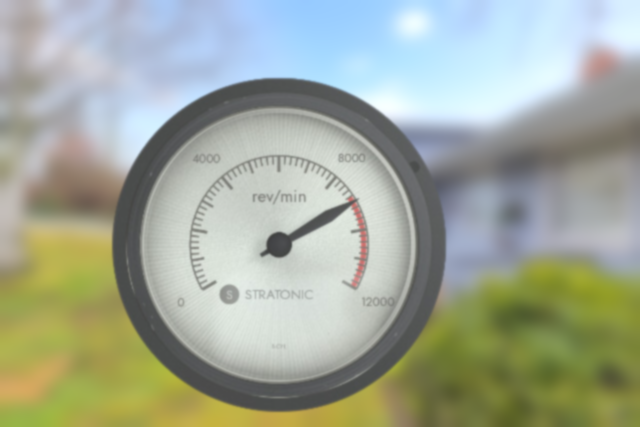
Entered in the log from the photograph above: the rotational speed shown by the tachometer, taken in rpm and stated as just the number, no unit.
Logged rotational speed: 9000
